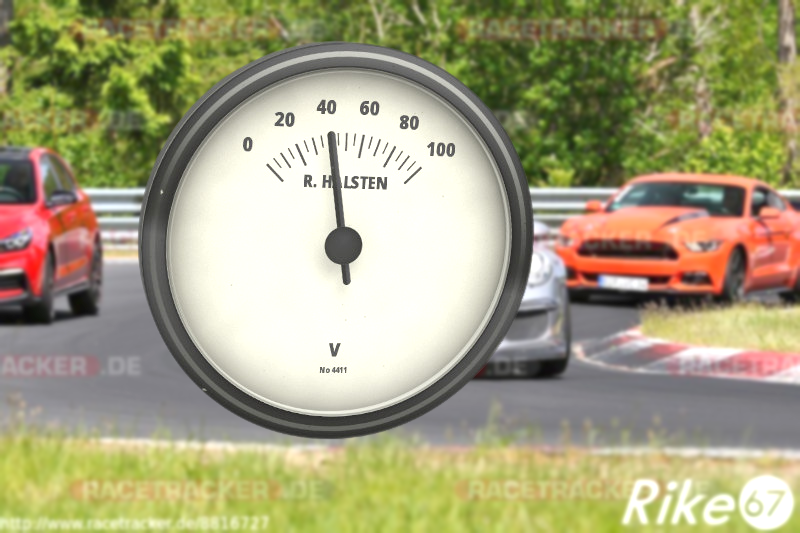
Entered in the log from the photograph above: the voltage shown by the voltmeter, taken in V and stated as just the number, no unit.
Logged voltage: 40
